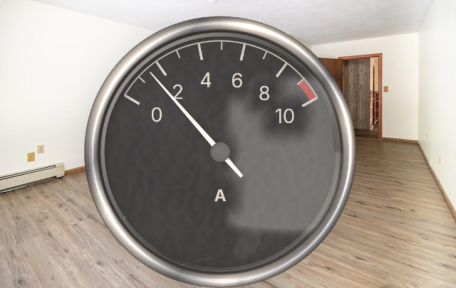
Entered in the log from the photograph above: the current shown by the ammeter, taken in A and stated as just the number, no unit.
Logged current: 1.5
